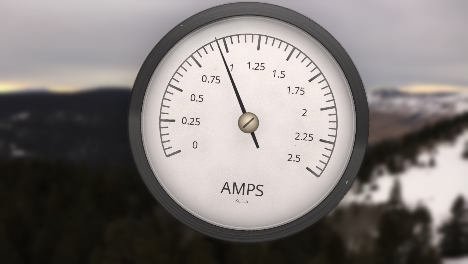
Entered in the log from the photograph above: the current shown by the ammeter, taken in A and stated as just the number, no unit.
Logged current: 0.95
